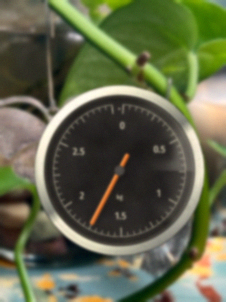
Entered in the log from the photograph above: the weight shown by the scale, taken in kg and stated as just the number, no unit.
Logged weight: 1.75
